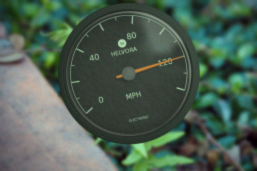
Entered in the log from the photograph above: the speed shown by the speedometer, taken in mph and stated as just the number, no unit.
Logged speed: 120
